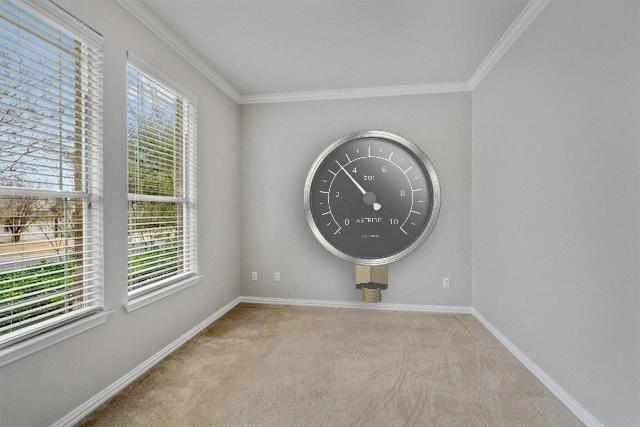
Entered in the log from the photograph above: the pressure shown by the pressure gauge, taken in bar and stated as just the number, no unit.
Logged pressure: 3.5
